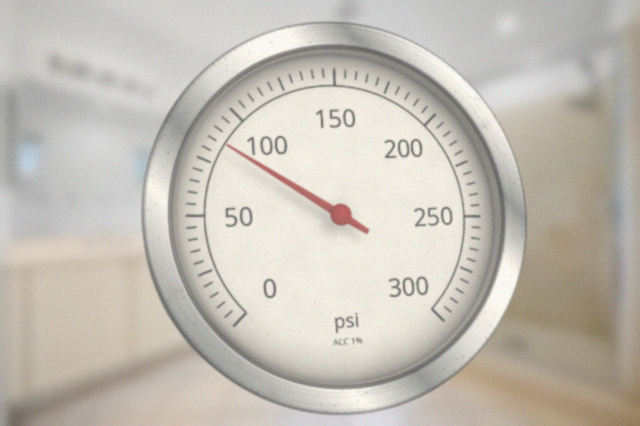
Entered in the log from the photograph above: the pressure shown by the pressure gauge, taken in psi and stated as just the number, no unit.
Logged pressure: 85
